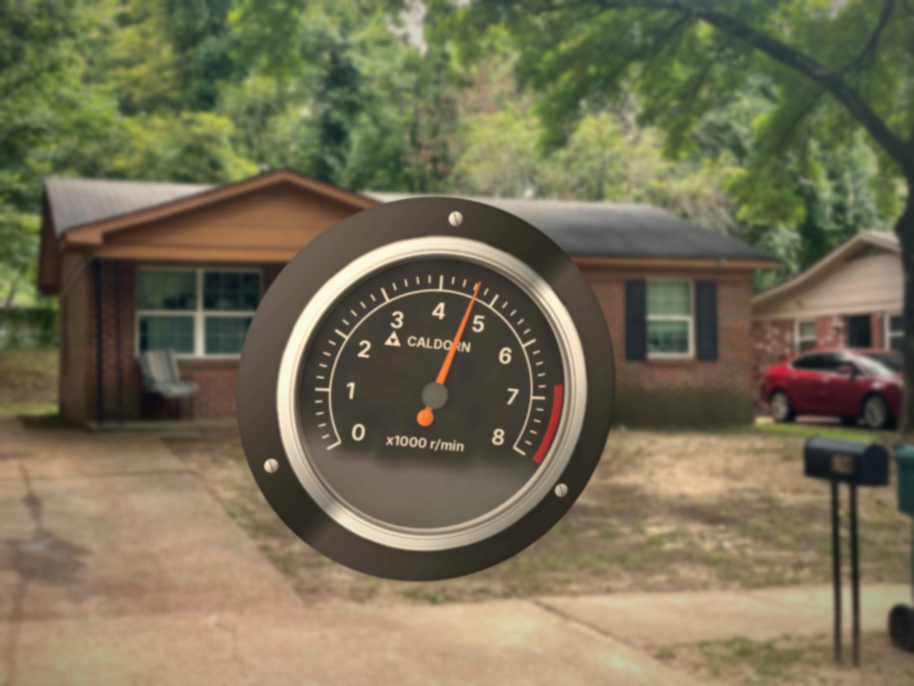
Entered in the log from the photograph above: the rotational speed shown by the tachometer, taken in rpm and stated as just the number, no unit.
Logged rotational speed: 4600
